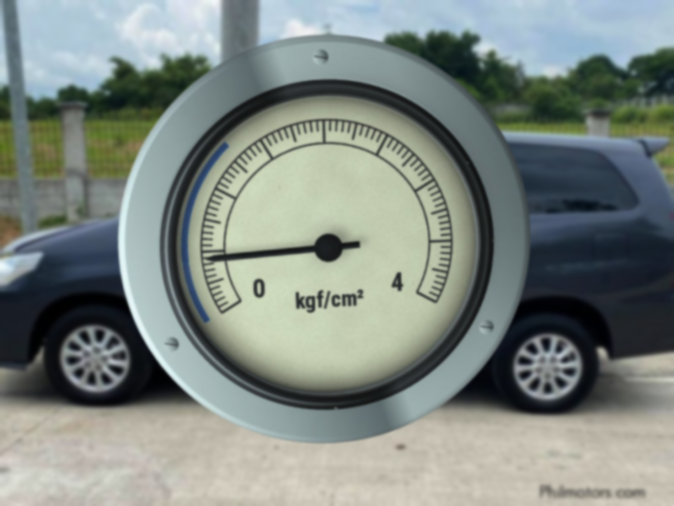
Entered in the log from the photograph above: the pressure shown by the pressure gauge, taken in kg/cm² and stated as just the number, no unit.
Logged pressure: 0.45
